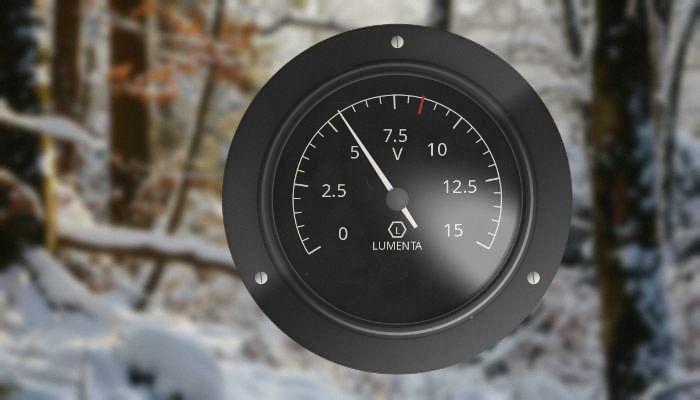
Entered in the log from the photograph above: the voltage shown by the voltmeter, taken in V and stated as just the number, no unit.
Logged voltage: 5.5
